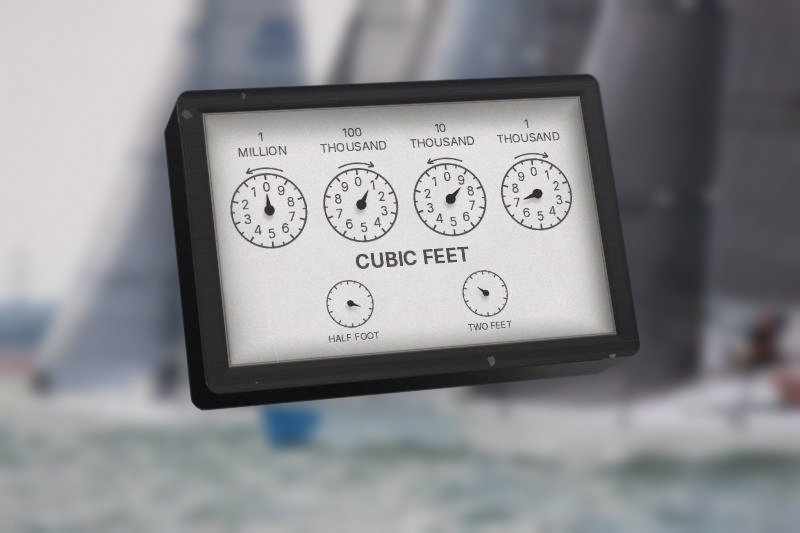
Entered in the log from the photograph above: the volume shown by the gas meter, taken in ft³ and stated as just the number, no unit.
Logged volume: 8700
